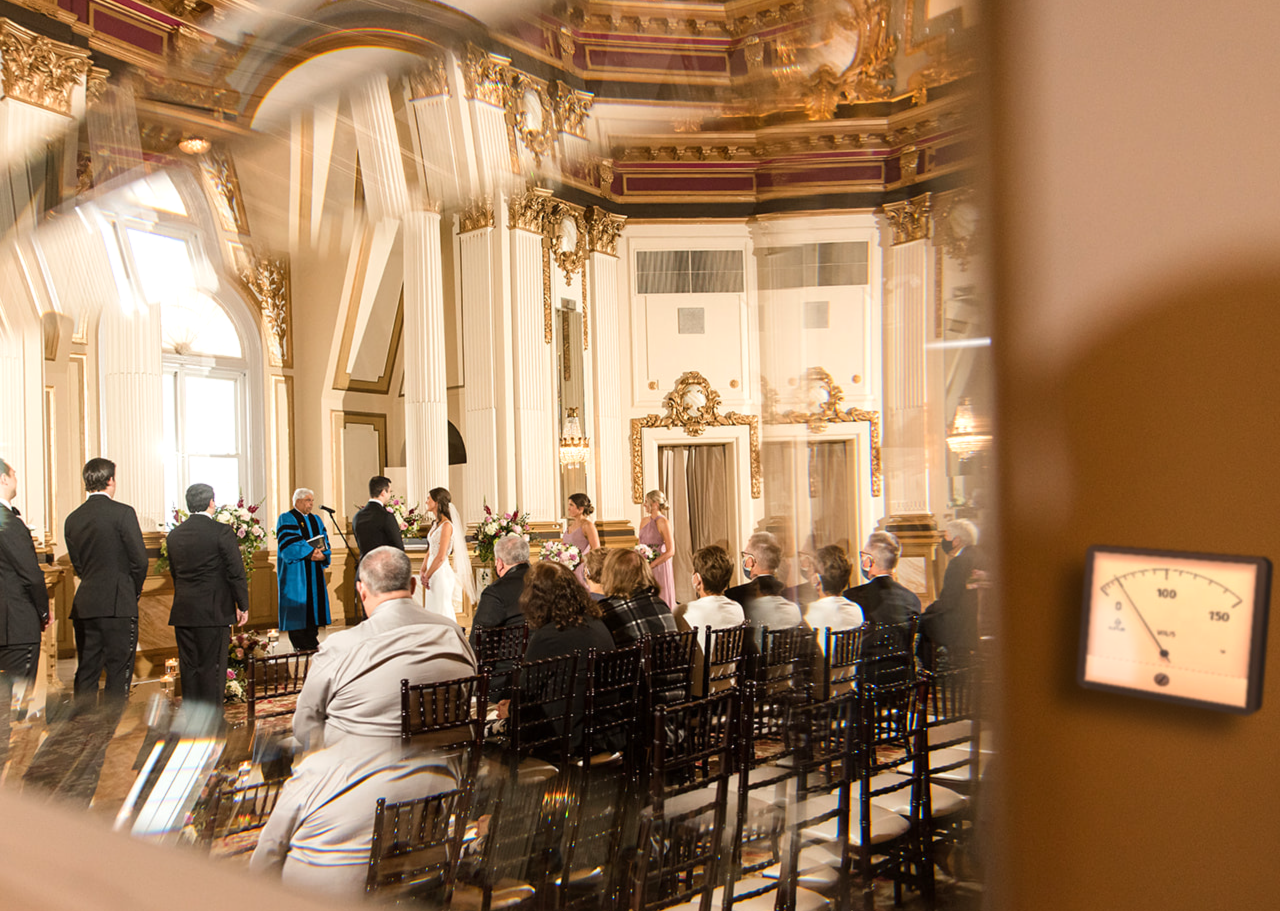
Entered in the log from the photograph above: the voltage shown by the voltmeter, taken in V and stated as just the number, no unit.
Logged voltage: 50
